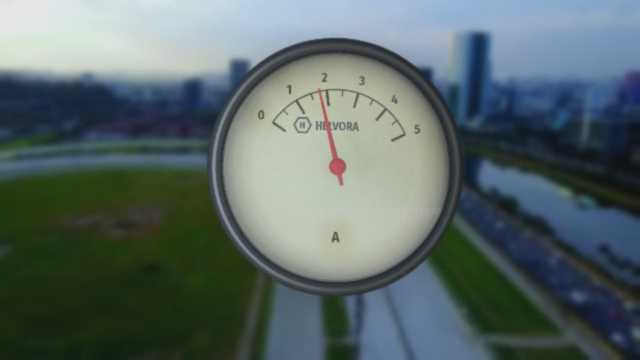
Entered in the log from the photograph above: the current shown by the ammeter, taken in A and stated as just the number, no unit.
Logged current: 1.75
